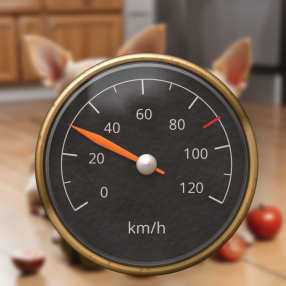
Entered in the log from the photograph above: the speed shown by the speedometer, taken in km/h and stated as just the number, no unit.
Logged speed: 30
